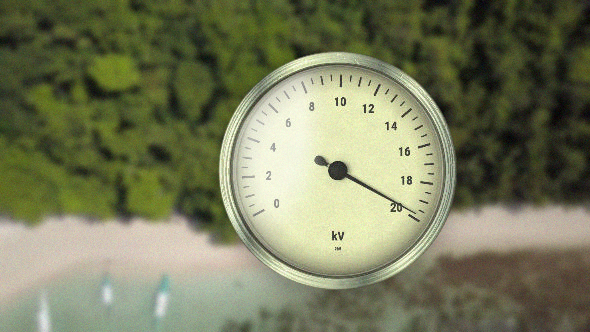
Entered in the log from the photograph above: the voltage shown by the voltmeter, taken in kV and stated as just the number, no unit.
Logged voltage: 19.75
